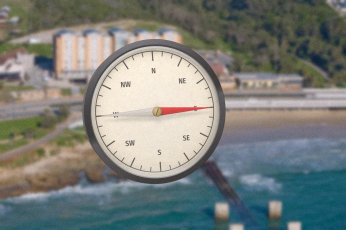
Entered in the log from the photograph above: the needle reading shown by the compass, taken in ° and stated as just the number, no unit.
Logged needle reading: 90
